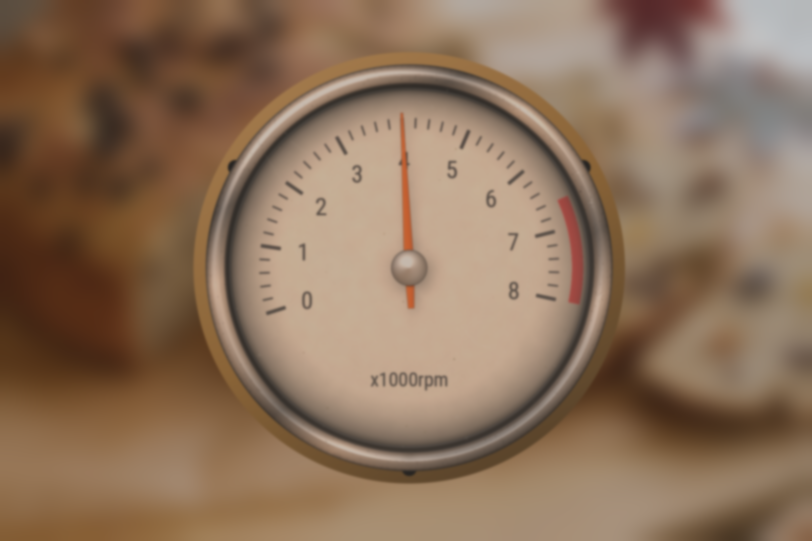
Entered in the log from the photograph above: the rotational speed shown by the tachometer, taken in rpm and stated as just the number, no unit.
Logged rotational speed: 4000
